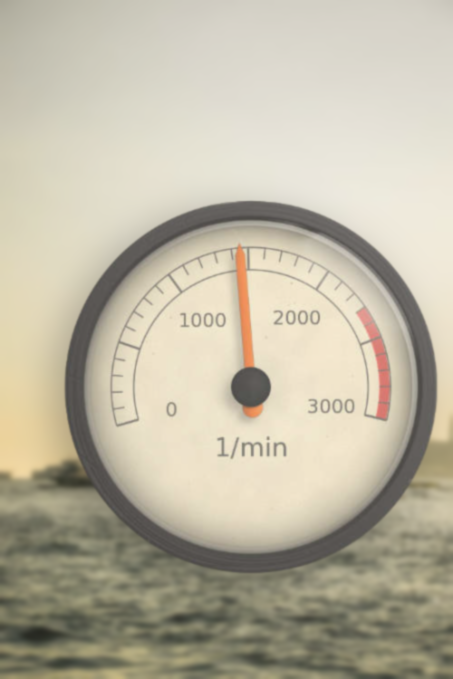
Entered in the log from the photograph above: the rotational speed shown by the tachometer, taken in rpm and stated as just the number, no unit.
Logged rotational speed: 1450
